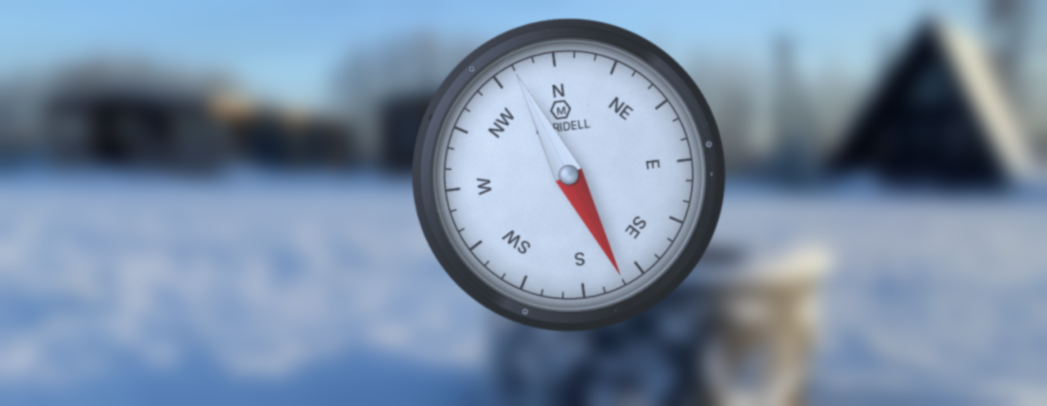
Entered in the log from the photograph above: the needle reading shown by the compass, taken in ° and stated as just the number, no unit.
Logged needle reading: 160
